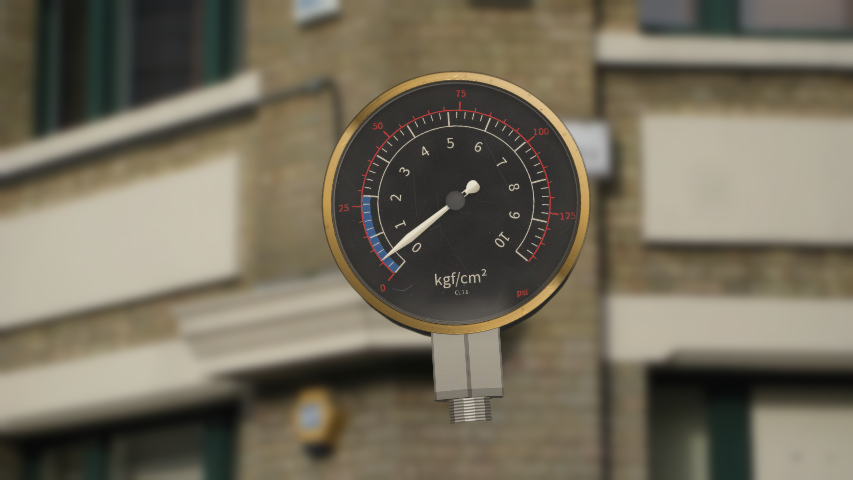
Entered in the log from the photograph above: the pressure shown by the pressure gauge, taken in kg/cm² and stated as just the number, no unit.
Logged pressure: 0.4
